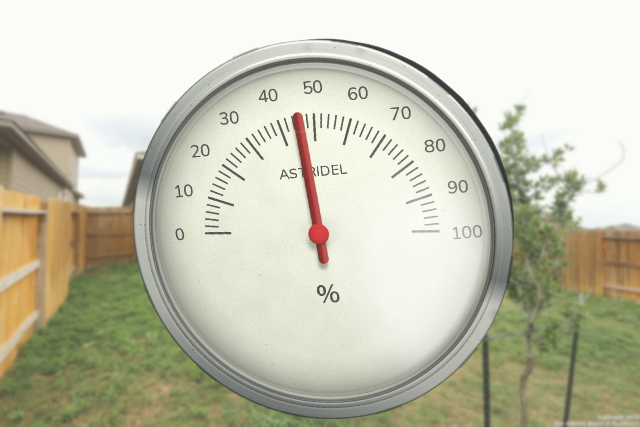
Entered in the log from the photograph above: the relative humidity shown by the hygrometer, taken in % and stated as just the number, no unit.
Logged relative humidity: 46
